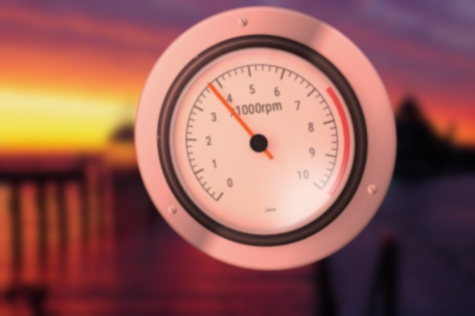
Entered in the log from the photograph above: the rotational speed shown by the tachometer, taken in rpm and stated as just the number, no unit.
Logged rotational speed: 3800
